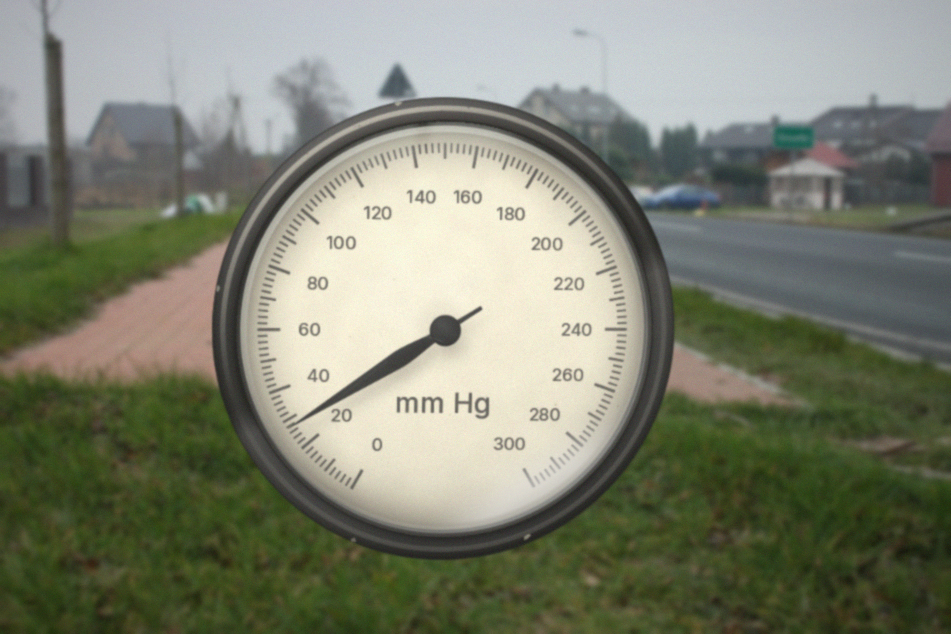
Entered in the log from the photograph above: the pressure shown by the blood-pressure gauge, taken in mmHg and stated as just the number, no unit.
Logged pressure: 28
